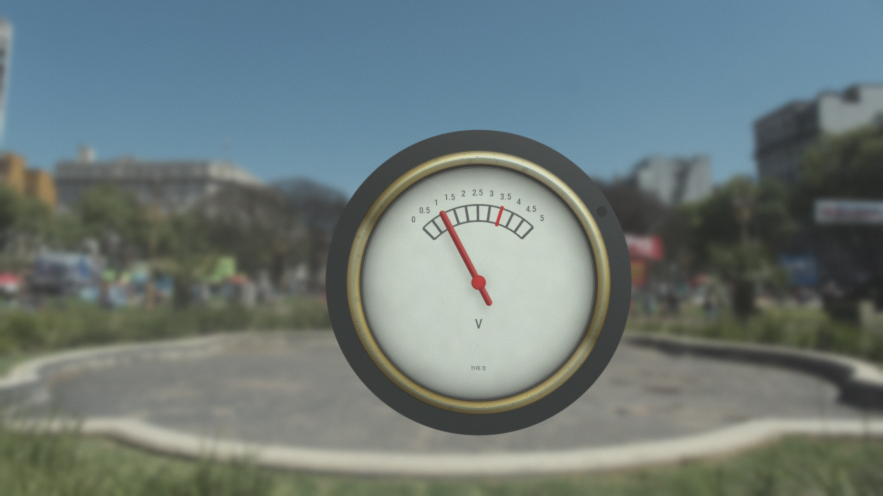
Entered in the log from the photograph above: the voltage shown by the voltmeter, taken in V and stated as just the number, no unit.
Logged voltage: 1
